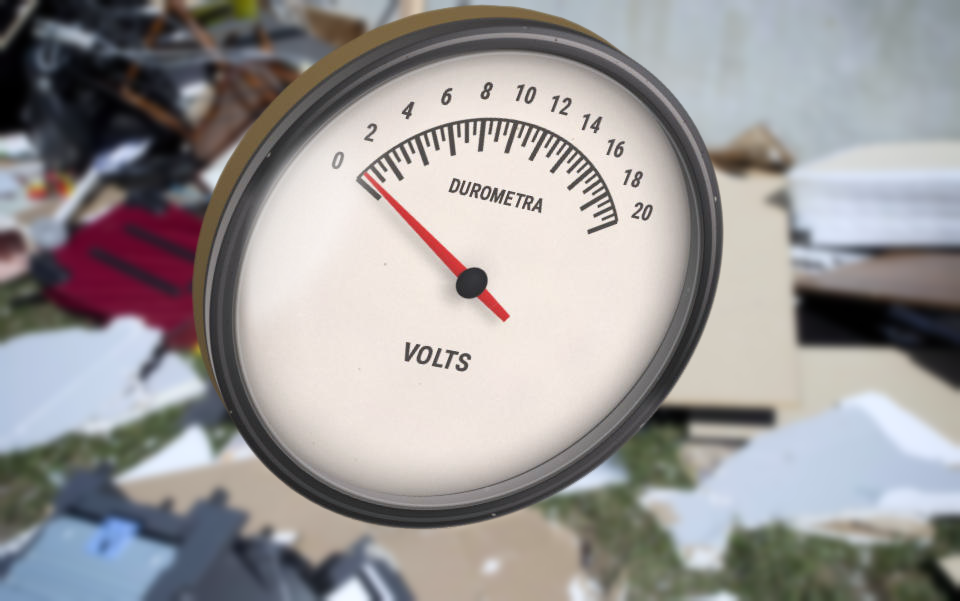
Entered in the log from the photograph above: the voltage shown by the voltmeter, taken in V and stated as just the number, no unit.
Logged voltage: 0.5
